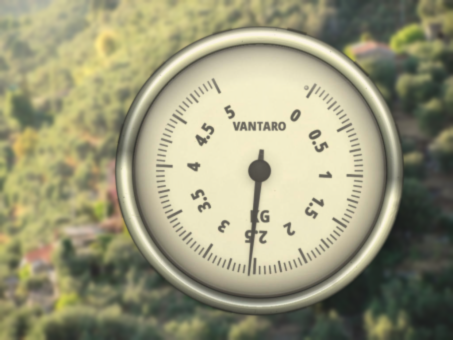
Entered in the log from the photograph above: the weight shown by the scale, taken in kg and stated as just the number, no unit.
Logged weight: 2.55
